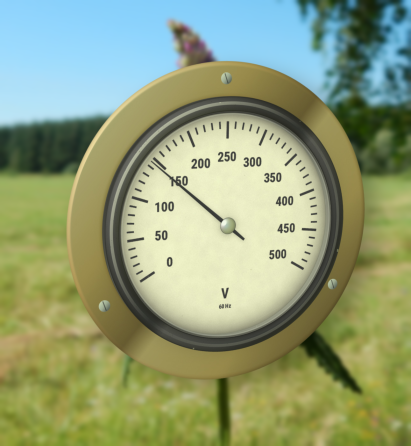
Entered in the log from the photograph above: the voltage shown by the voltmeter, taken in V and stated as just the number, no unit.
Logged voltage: 145
